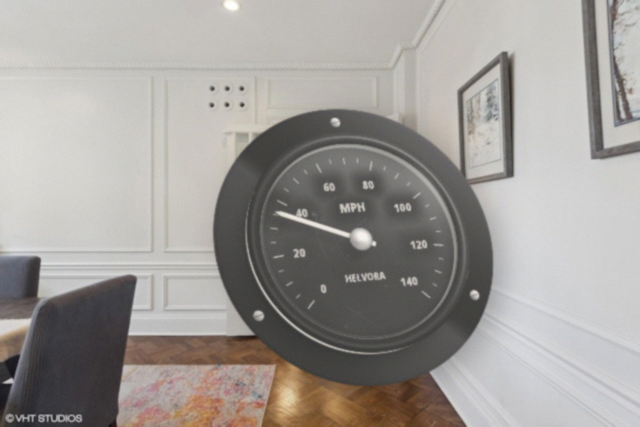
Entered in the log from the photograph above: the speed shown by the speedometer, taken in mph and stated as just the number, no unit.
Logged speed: 35
